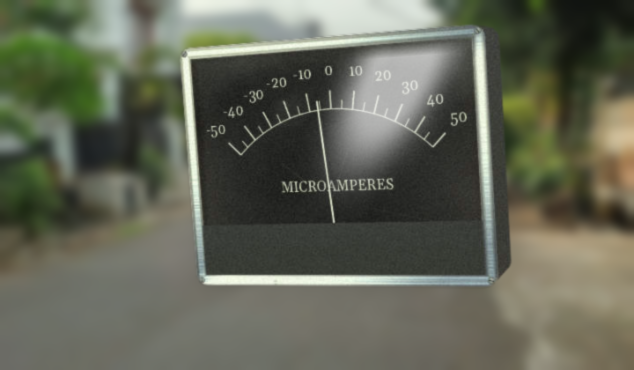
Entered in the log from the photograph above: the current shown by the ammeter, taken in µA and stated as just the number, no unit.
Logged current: -5
